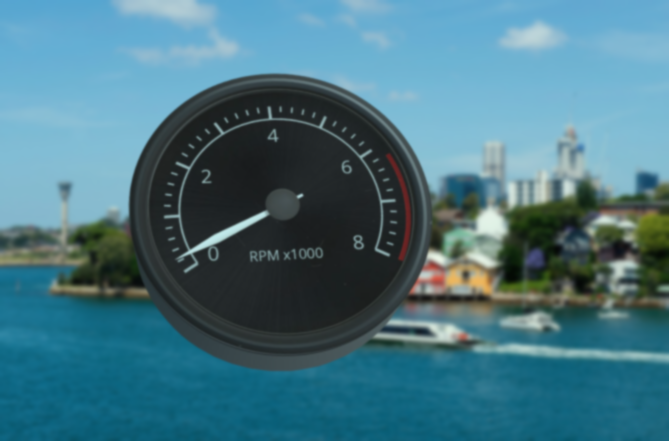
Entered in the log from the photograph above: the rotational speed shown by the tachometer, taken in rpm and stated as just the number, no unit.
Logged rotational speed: 200
